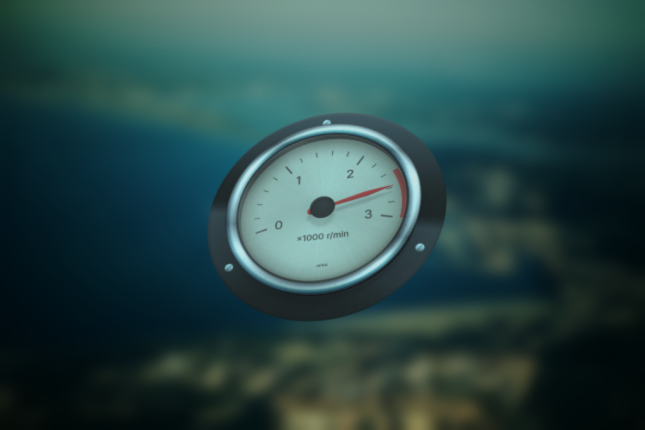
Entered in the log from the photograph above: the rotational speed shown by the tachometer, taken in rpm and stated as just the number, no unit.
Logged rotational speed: 2600
